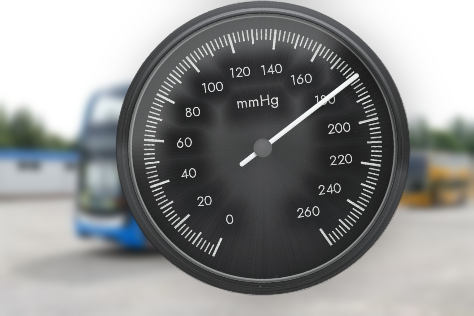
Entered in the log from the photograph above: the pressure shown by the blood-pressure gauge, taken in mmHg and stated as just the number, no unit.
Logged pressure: 180
